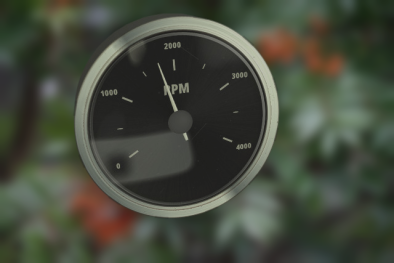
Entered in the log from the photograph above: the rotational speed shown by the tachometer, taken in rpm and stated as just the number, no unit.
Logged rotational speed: 1750
